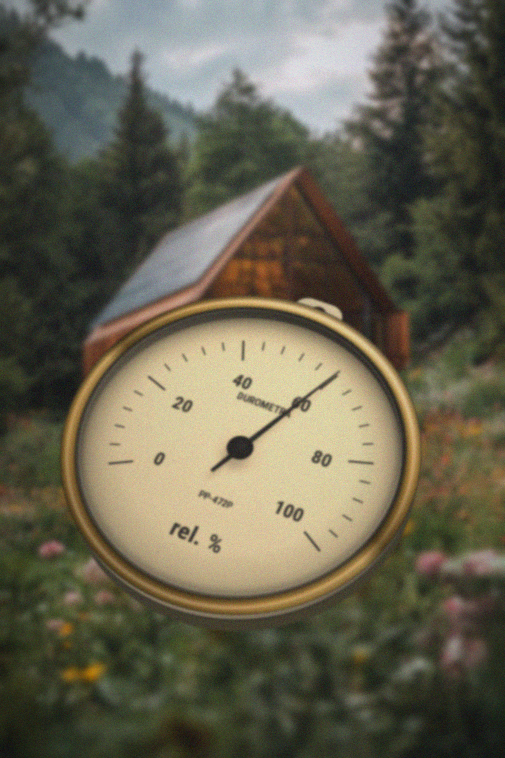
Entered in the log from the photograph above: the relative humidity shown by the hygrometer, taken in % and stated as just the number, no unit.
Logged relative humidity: 60
